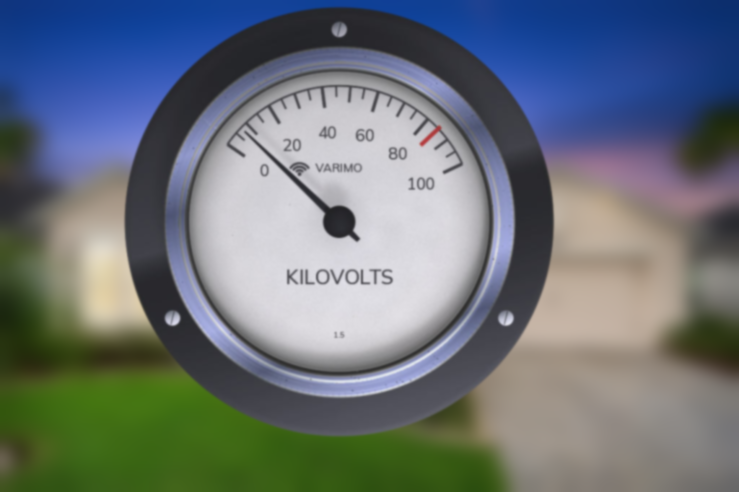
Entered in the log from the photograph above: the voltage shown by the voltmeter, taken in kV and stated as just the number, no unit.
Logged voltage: 7.5
